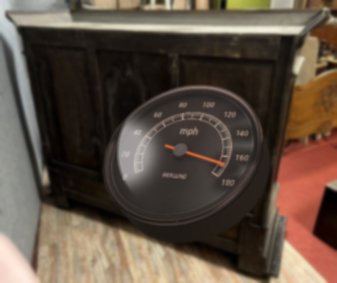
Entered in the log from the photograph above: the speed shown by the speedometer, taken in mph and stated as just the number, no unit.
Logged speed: 170
